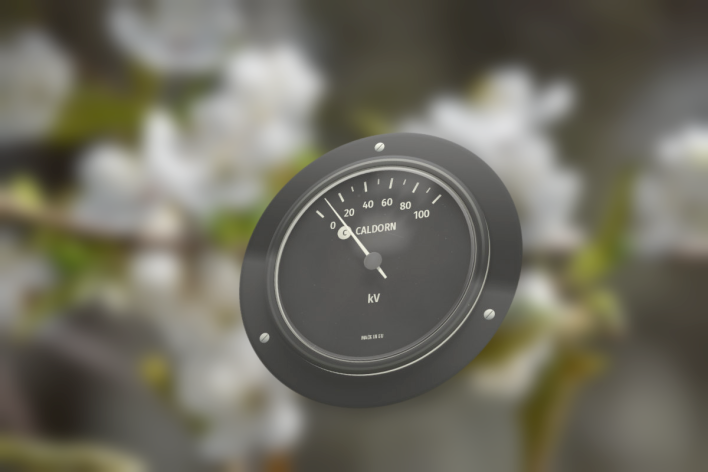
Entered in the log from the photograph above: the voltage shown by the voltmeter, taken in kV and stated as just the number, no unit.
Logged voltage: 10
